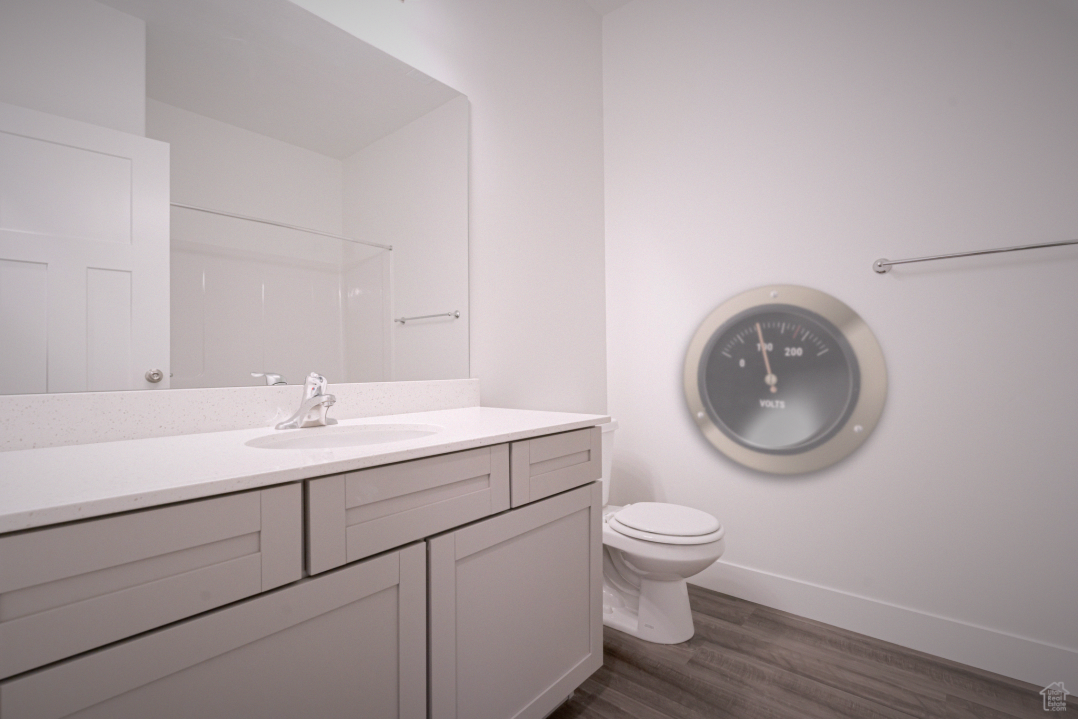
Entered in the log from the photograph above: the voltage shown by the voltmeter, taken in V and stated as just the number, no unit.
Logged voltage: 100
